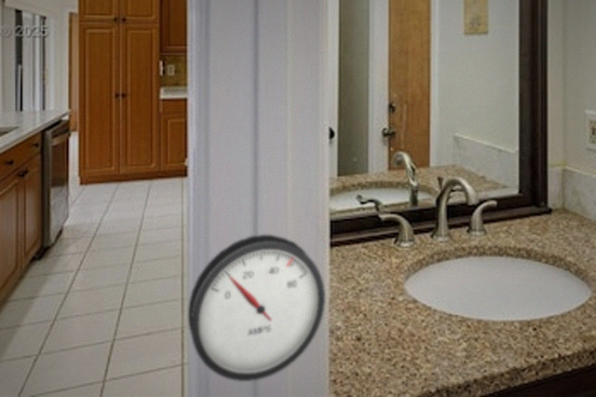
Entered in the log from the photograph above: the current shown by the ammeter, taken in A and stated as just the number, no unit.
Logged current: 10
